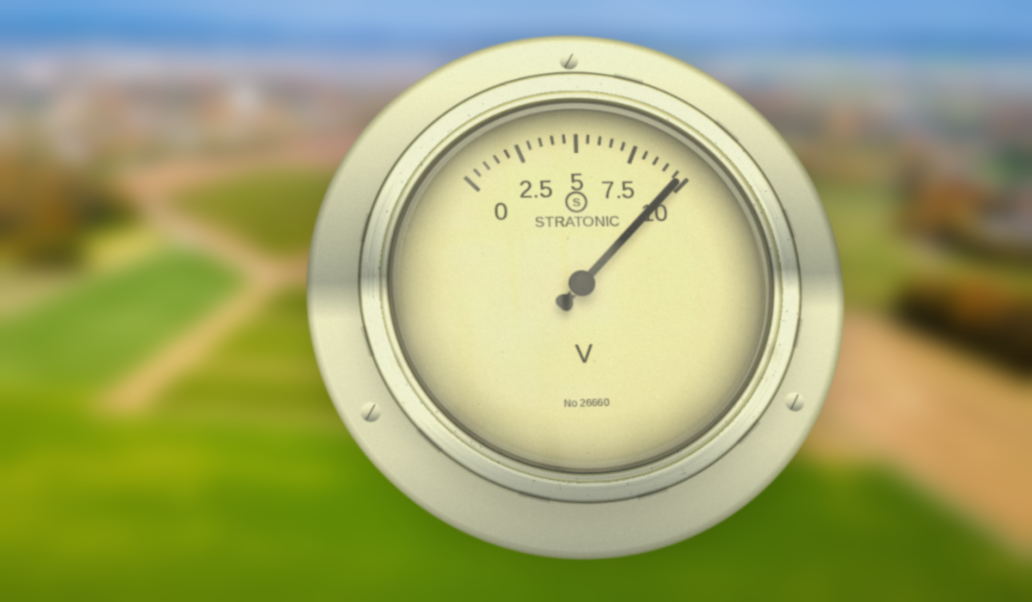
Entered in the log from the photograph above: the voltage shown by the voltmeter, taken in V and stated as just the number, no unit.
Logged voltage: 9.75
